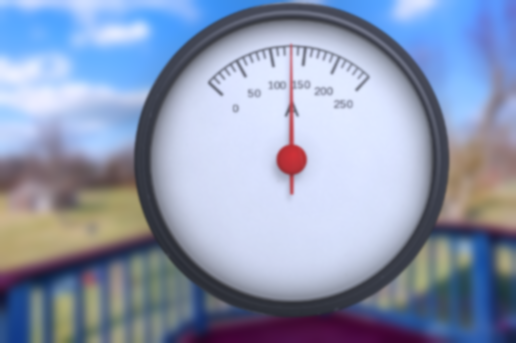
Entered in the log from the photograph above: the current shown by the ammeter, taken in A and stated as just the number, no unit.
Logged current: 130
